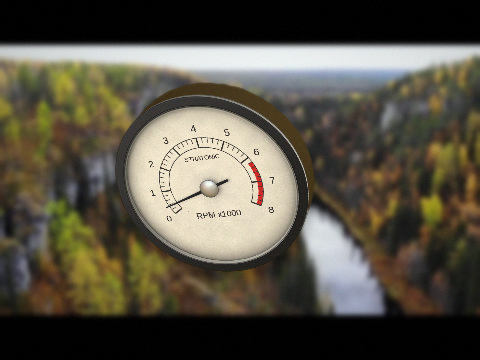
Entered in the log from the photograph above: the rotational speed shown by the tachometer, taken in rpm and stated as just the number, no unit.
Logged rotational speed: 400
